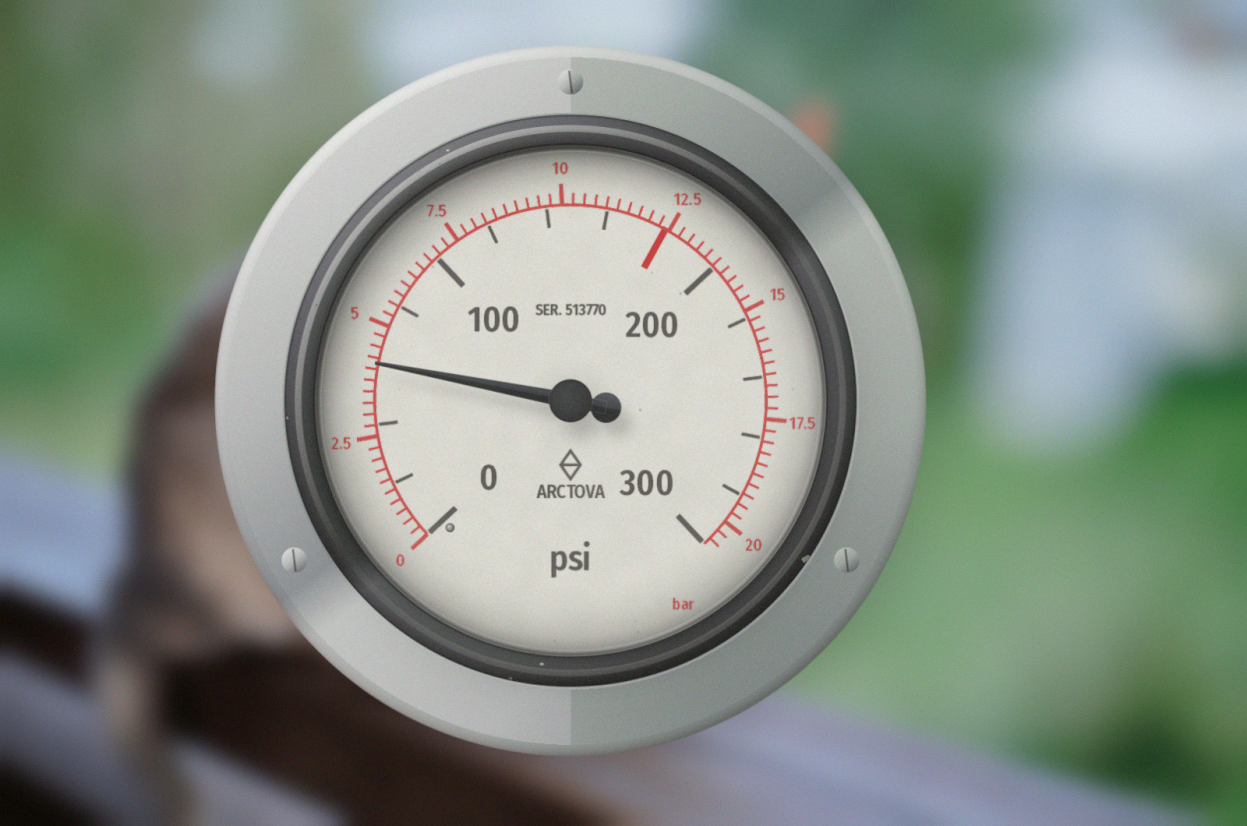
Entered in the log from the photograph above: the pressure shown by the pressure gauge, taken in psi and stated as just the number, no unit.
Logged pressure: 60
